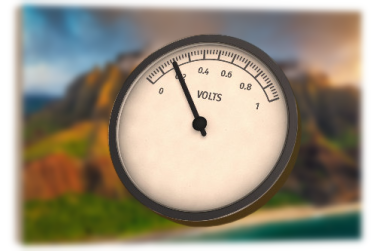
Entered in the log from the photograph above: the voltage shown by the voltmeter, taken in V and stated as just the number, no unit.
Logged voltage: 0.2
